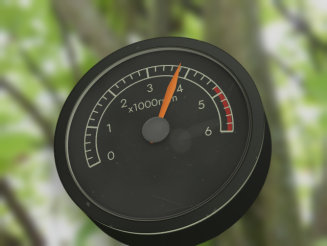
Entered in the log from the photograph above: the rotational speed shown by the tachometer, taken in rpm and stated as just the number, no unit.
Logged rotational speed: 3800
